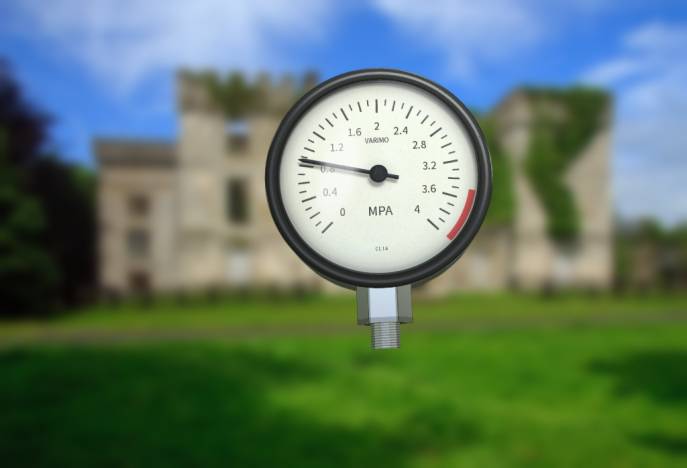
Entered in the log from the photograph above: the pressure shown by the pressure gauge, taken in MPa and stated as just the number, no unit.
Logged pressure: 0.85
